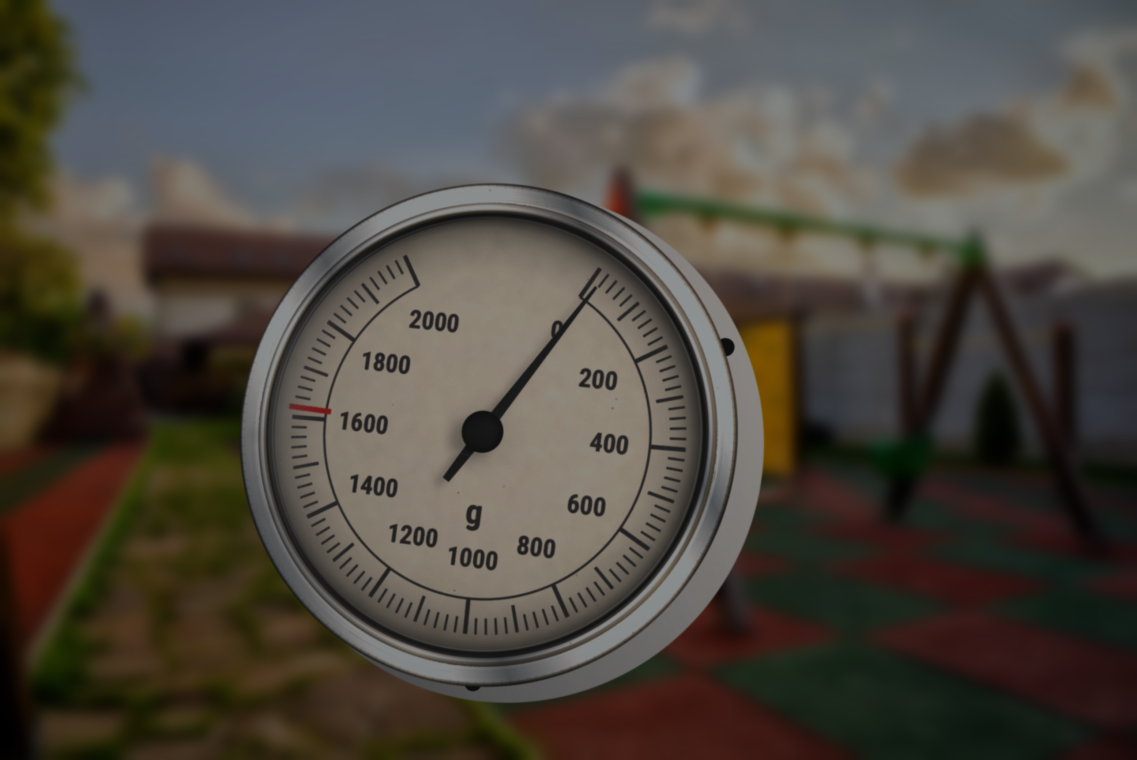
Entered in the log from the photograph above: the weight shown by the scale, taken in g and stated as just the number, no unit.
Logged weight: 20
